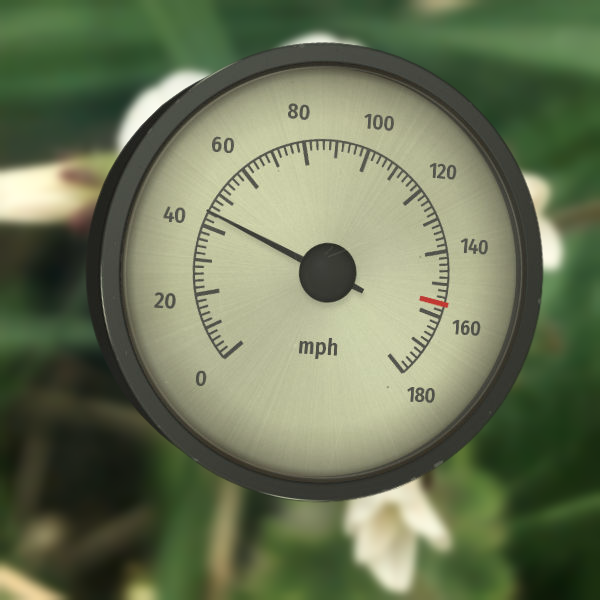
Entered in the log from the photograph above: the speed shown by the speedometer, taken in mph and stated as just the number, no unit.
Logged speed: 44
